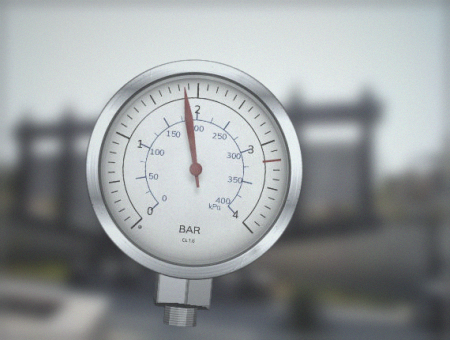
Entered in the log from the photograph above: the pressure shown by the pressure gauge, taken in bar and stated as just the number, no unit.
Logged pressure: 1.85
